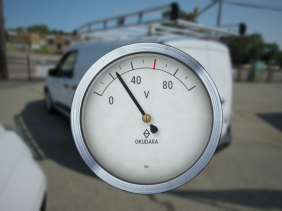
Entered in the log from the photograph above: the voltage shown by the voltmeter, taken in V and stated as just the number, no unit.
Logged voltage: 25
